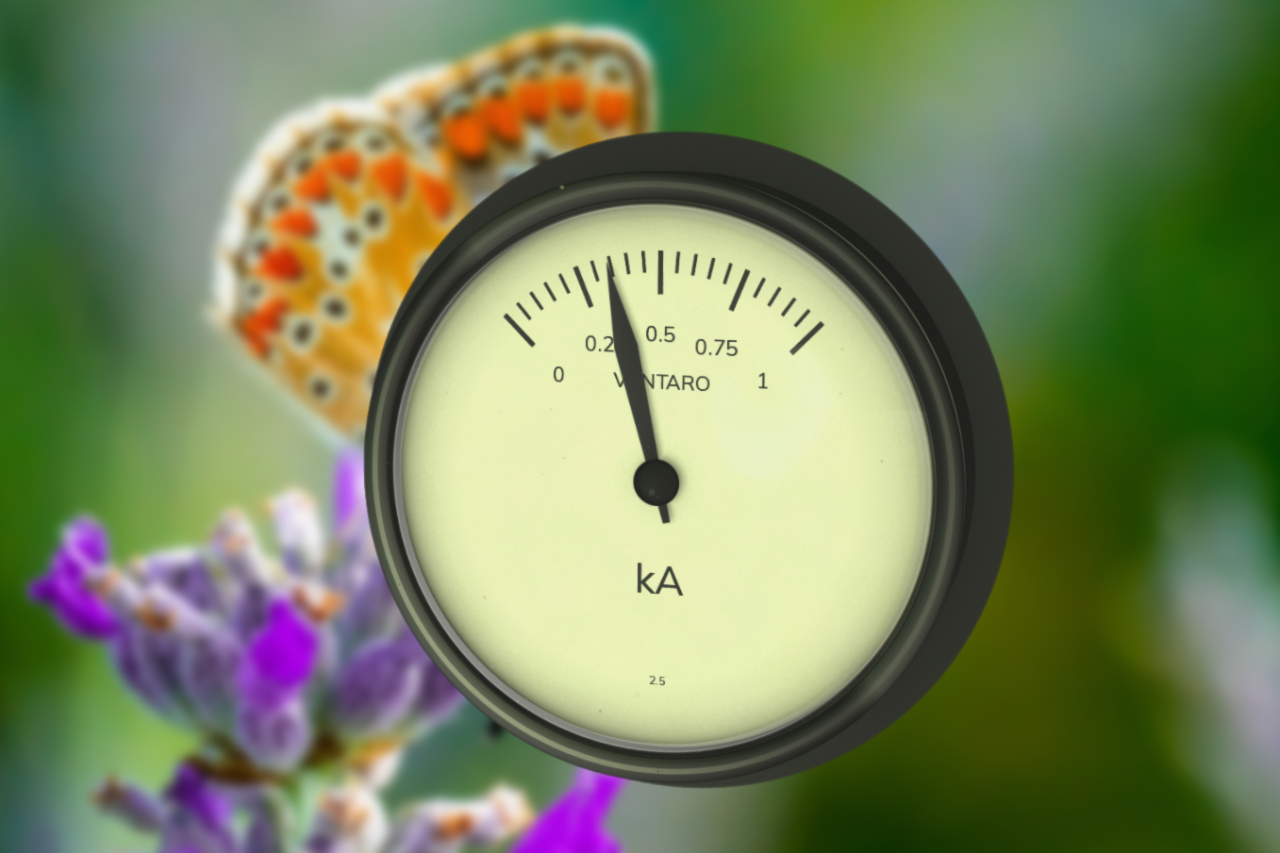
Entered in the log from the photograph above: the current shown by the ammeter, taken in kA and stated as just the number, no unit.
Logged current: 0.35
